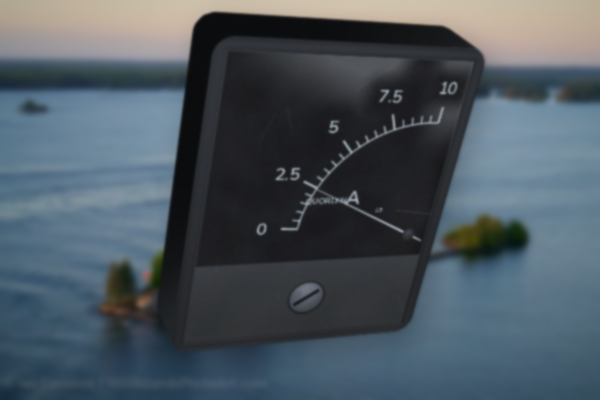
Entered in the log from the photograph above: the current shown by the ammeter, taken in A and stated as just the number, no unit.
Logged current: 2.5
